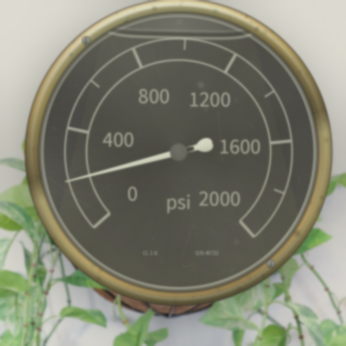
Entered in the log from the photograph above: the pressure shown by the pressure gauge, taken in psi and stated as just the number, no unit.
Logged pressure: 200
